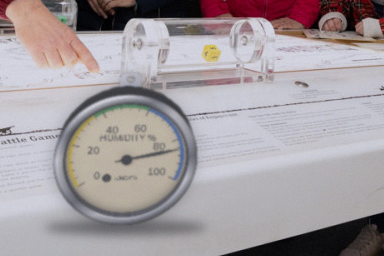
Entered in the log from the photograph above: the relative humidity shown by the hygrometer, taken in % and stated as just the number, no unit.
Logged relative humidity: 84
